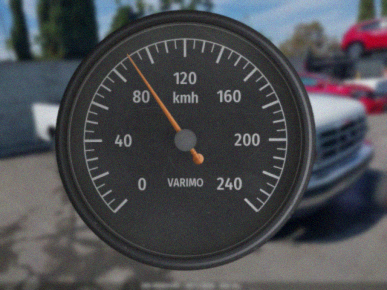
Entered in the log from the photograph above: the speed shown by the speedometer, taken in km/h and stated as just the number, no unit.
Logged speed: 90
